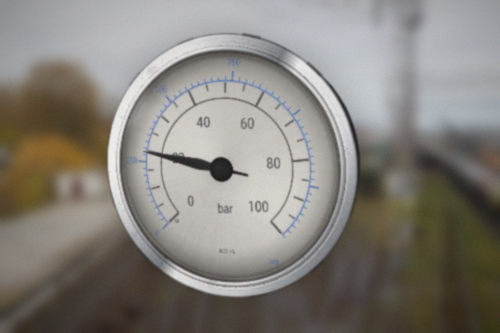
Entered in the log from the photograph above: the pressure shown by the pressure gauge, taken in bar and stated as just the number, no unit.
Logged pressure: 20
